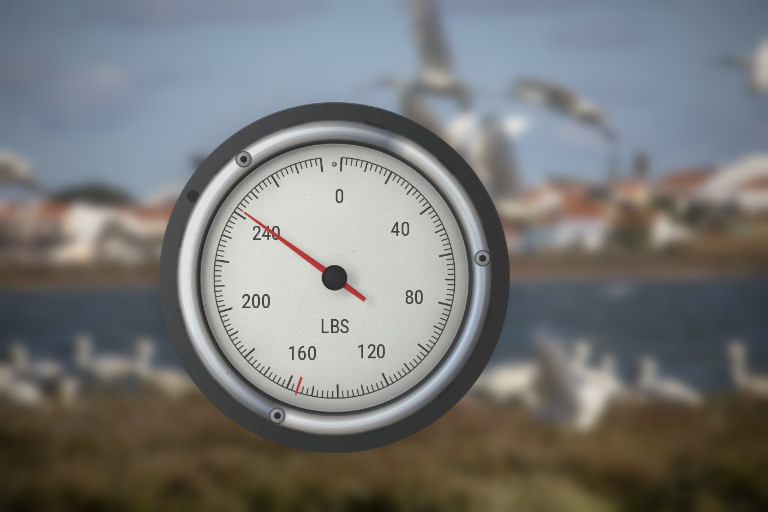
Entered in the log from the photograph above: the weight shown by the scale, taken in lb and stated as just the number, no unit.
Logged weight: 242
